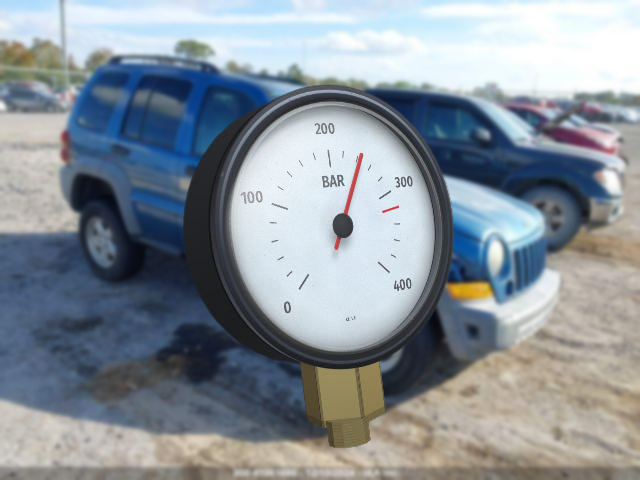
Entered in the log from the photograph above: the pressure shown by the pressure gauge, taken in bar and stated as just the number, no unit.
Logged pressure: 240
